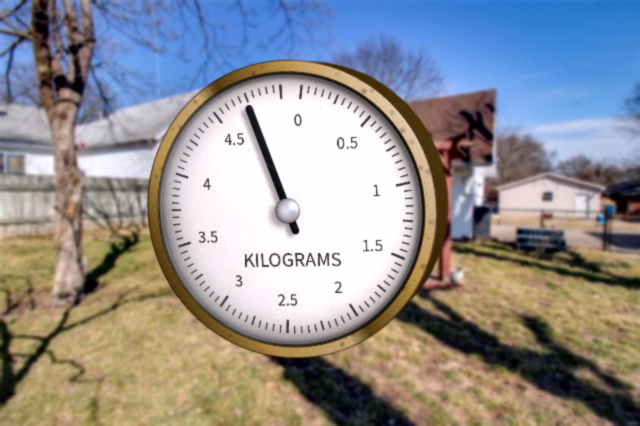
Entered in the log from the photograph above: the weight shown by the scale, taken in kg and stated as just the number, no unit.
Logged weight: 4.75
